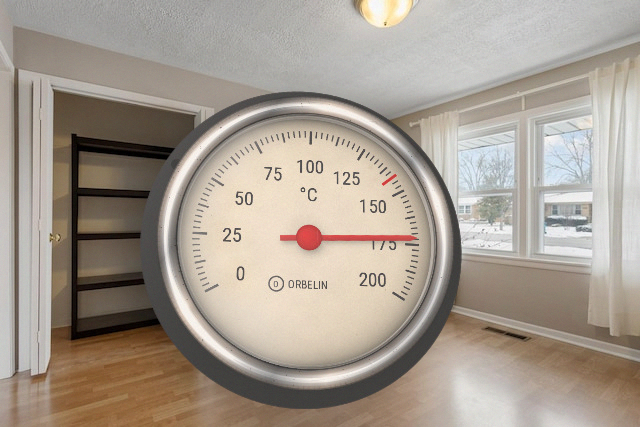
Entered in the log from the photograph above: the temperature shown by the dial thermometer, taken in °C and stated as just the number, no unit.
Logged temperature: 172.5
